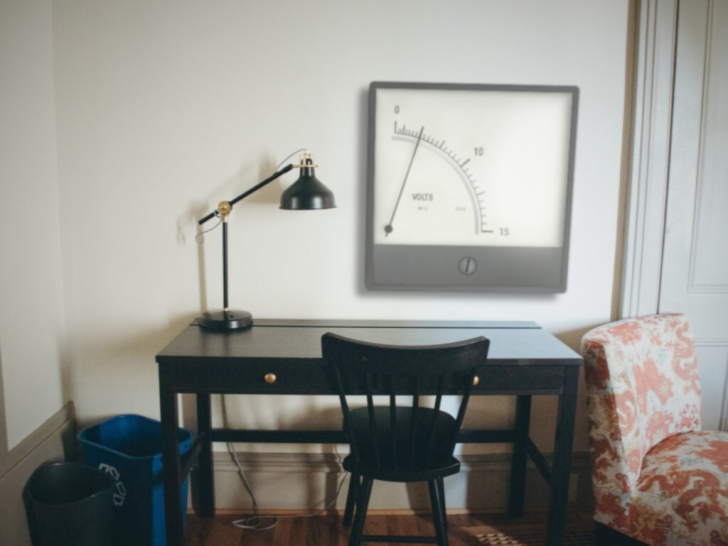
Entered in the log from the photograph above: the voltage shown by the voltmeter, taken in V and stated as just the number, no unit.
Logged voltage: 5
